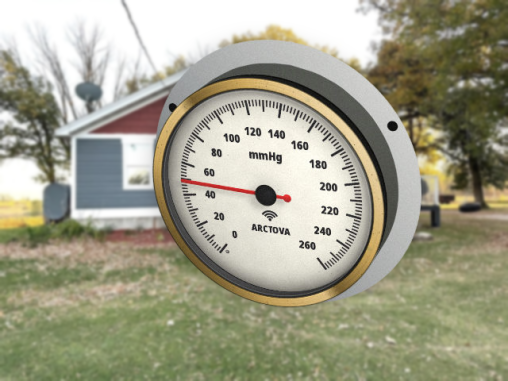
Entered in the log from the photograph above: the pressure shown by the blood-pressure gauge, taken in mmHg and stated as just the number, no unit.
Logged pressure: 50
